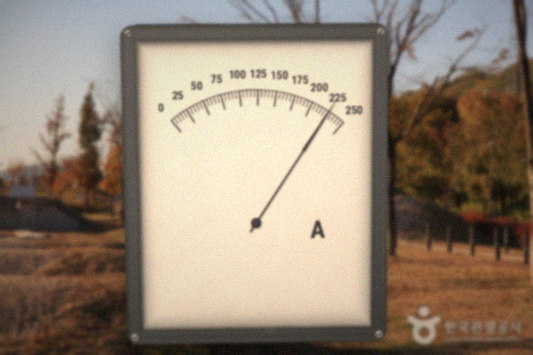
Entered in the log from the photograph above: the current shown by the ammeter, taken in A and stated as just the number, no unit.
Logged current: 225
